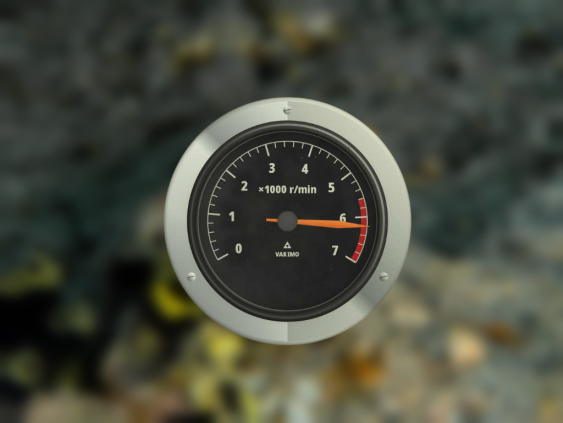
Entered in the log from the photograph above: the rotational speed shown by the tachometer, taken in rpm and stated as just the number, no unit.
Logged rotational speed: 6200
